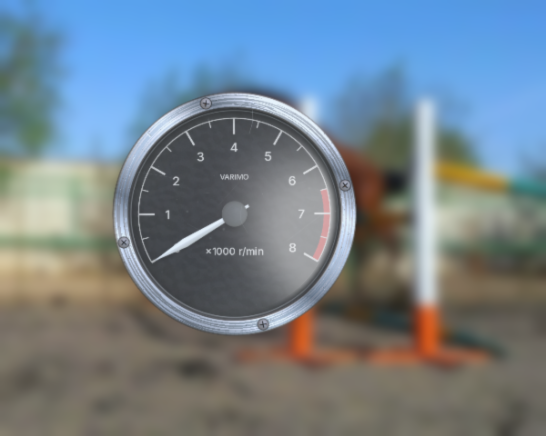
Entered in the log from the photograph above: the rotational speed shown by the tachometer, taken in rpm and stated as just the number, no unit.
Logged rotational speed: 0
